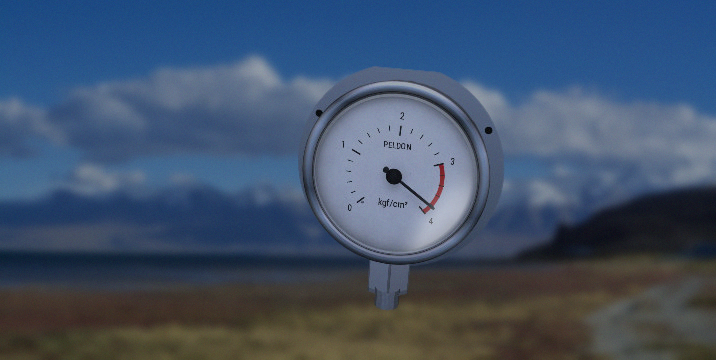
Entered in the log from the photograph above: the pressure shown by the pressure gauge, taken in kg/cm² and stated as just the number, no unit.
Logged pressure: 3.8
